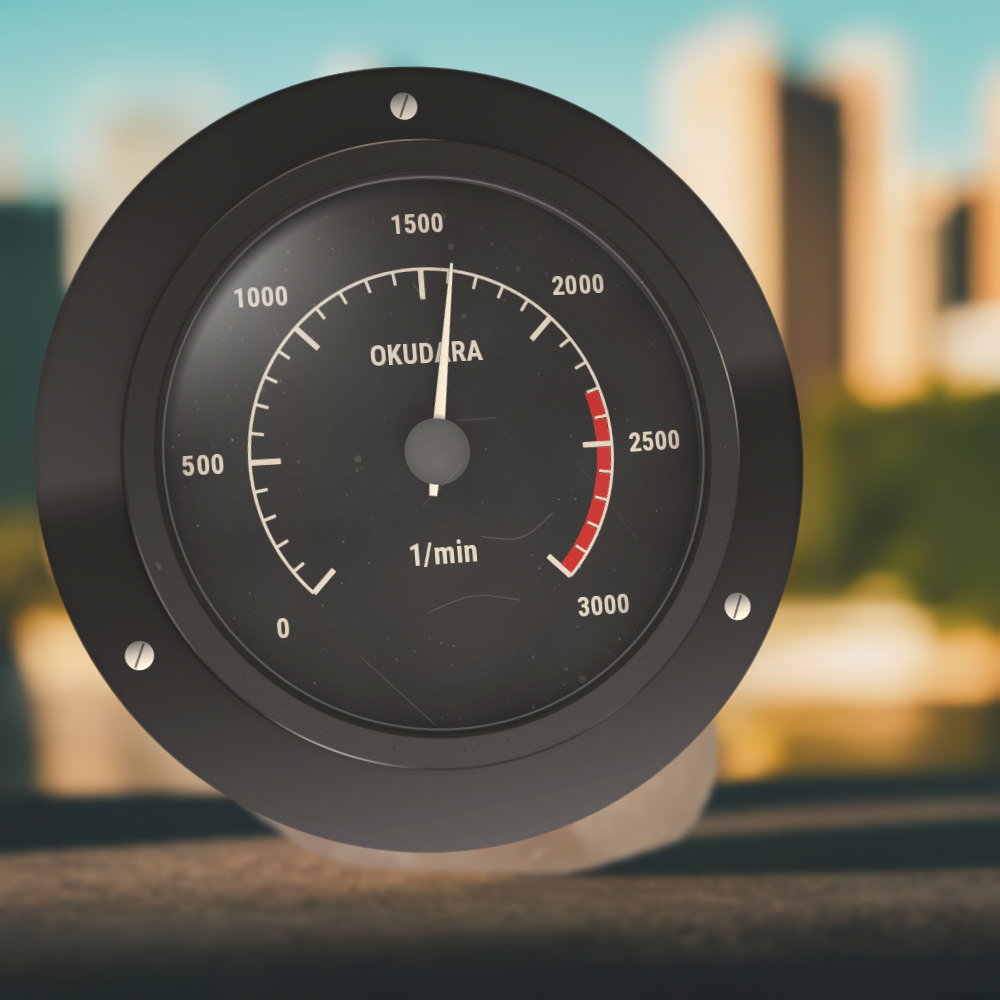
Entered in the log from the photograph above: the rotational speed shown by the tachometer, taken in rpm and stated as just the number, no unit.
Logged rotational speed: 1600
